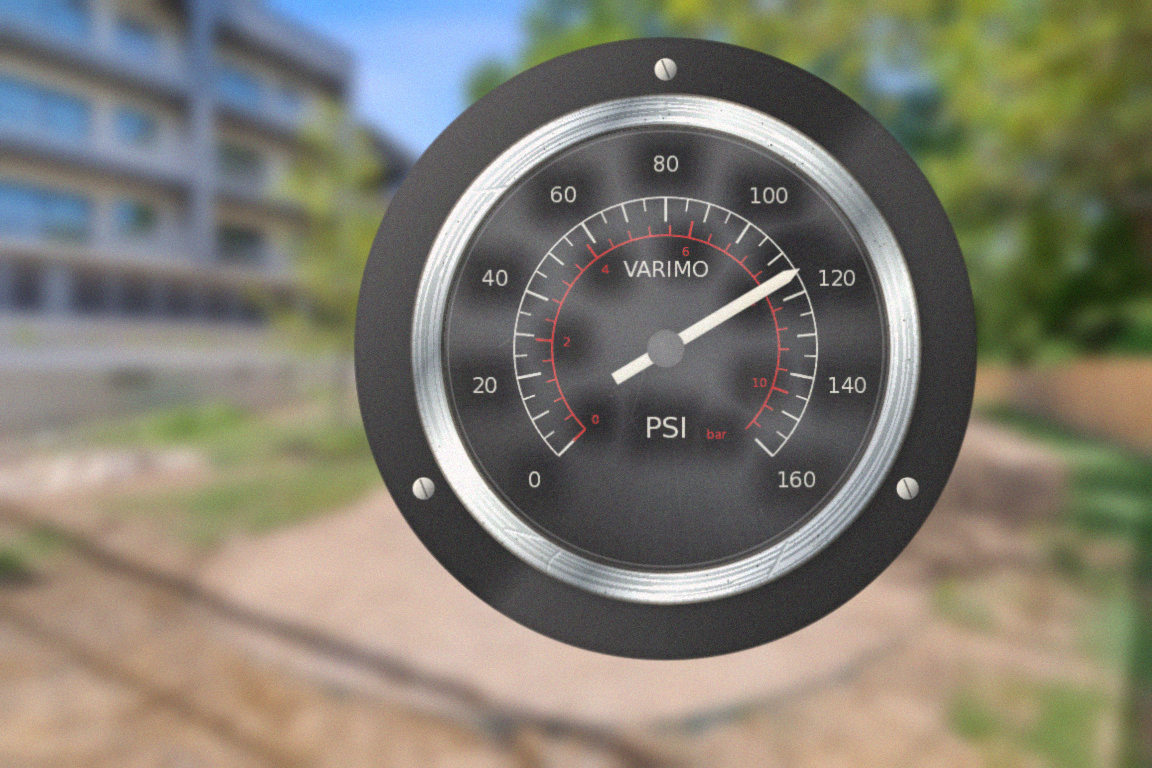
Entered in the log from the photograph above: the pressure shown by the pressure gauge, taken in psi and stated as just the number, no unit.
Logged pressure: 115
